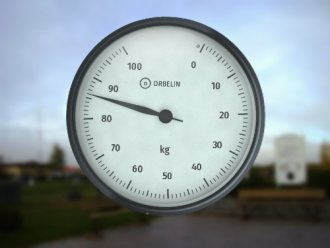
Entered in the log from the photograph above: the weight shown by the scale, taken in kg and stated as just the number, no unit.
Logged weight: 86
